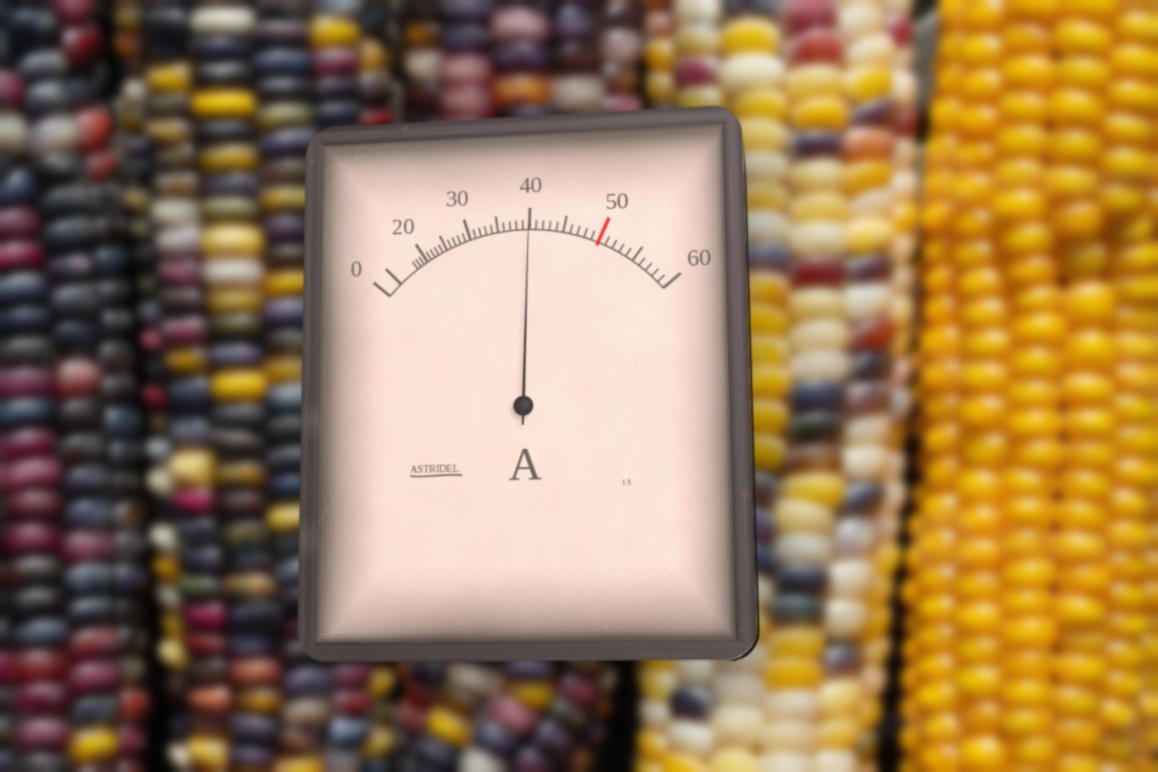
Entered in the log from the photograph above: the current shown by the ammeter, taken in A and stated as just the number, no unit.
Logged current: 40
